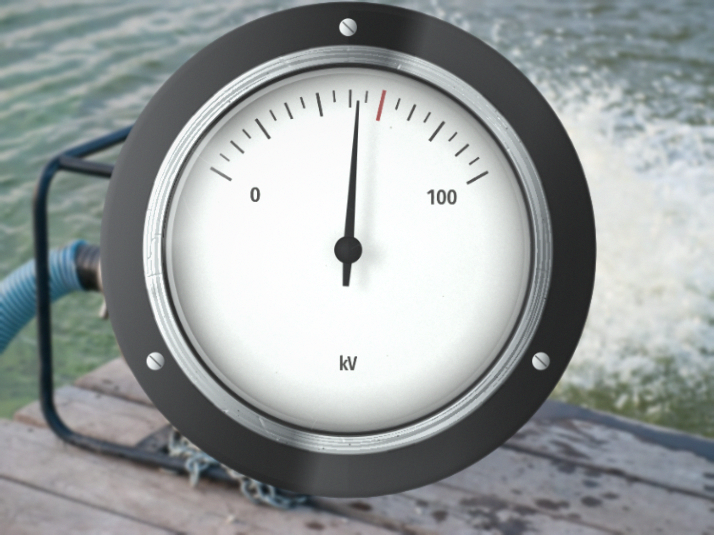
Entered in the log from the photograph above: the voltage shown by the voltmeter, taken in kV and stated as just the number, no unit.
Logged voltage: 52.5
